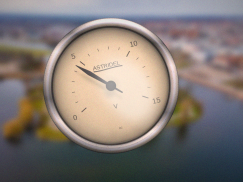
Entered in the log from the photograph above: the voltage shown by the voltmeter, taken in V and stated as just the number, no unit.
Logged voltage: 4.5
